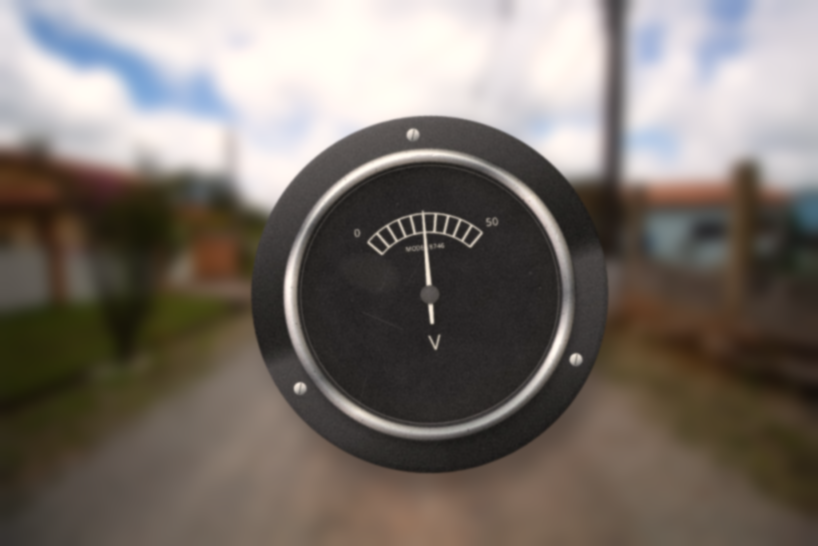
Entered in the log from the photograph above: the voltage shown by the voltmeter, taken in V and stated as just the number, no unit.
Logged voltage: 25
